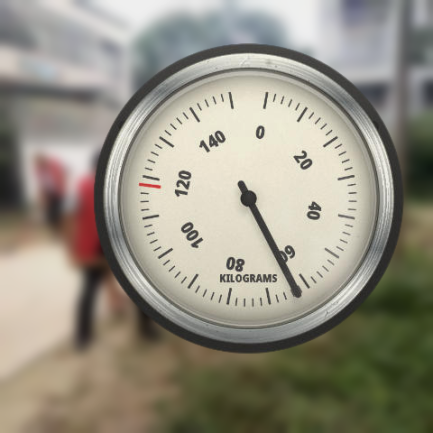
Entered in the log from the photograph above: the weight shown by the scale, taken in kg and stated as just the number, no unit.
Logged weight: 63
